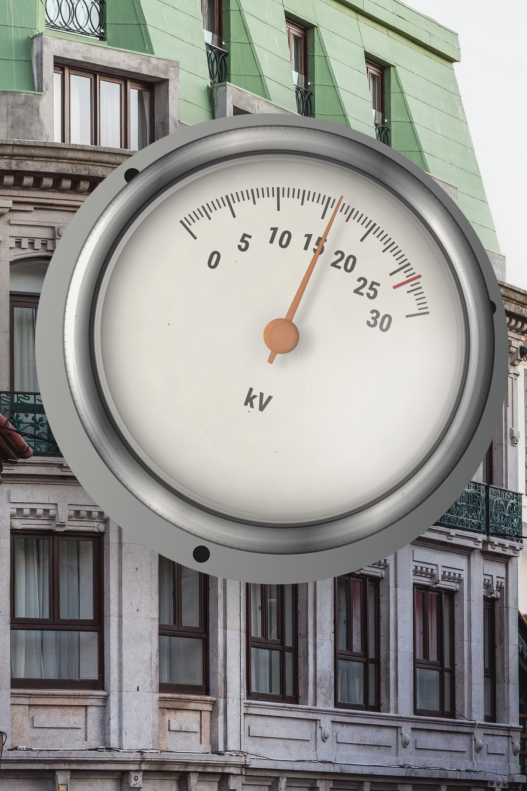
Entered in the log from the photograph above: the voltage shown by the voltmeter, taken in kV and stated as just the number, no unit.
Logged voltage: 16
